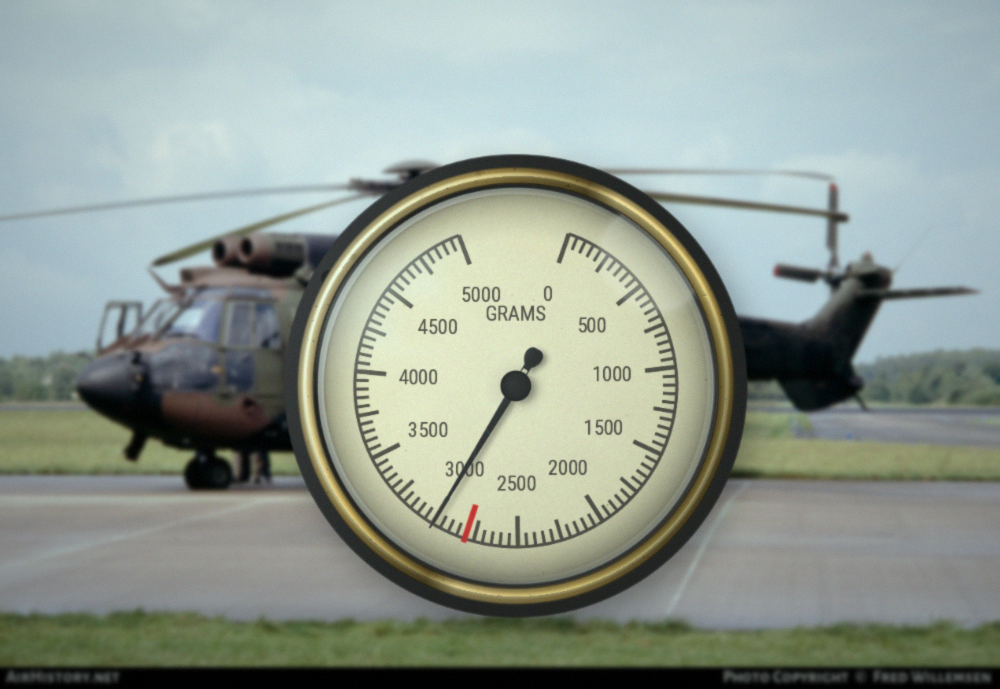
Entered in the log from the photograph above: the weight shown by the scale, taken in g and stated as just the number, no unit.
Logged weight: 3000
